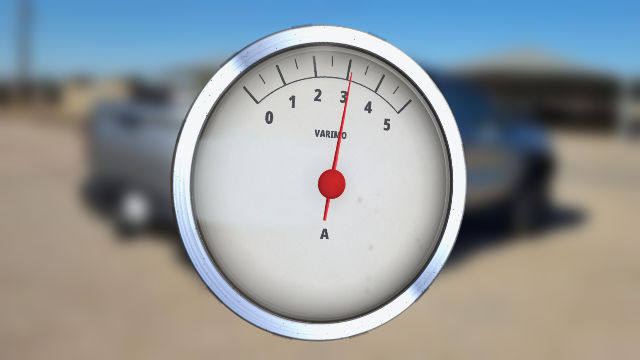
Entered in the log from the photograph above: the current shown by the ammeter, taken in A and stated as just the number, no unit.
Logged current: 3
